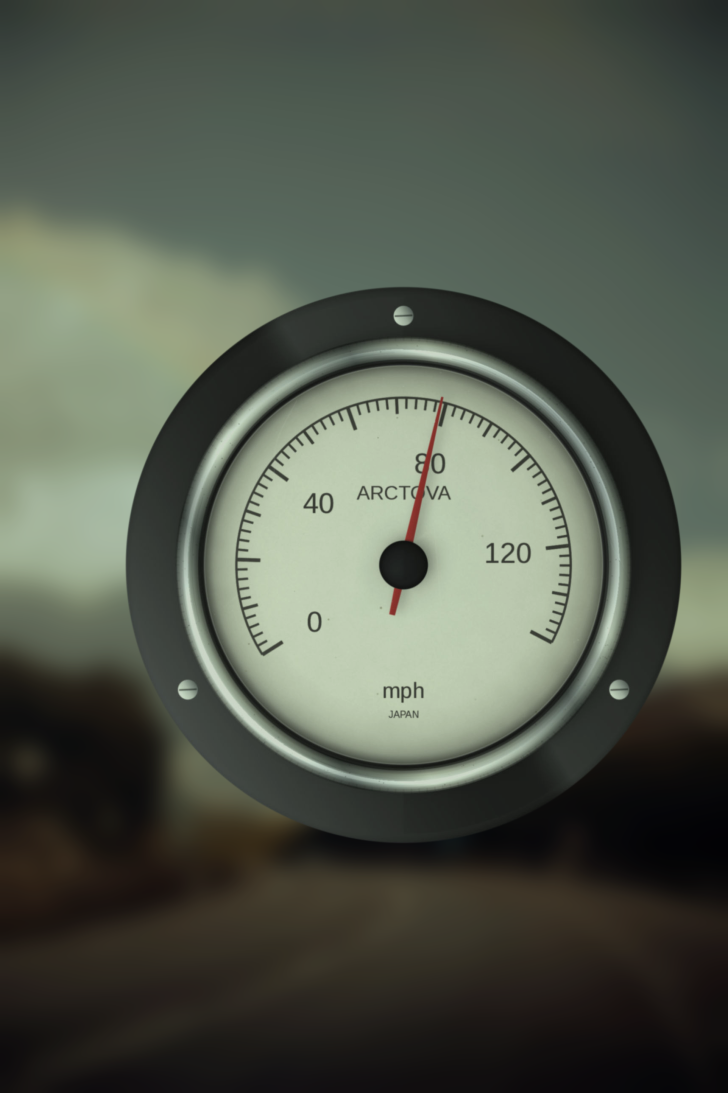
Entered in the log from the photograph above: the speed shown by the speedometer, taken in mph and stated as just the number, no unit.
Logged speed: 79
